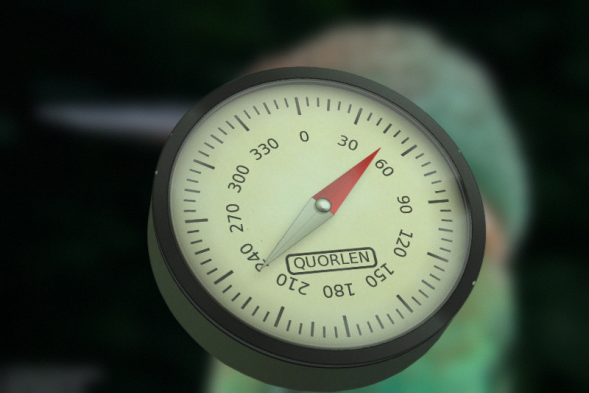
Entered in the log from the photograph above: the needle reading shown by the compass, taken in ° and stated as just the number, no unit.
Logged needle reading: 50
